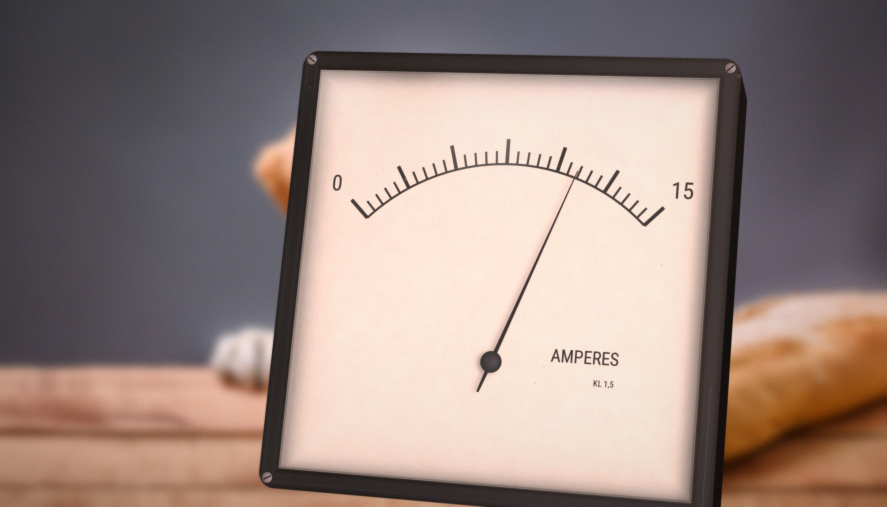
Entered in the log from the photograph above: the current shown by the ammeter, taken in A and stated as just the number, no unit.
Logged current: 11
